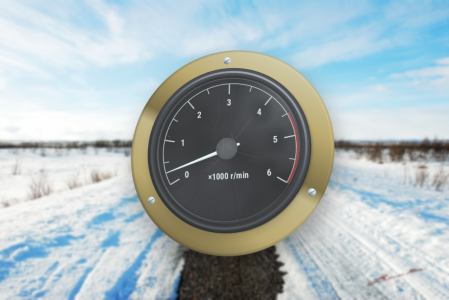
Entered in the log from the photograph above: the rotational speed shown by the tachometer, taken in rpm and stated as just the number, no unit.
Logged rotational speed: 250
